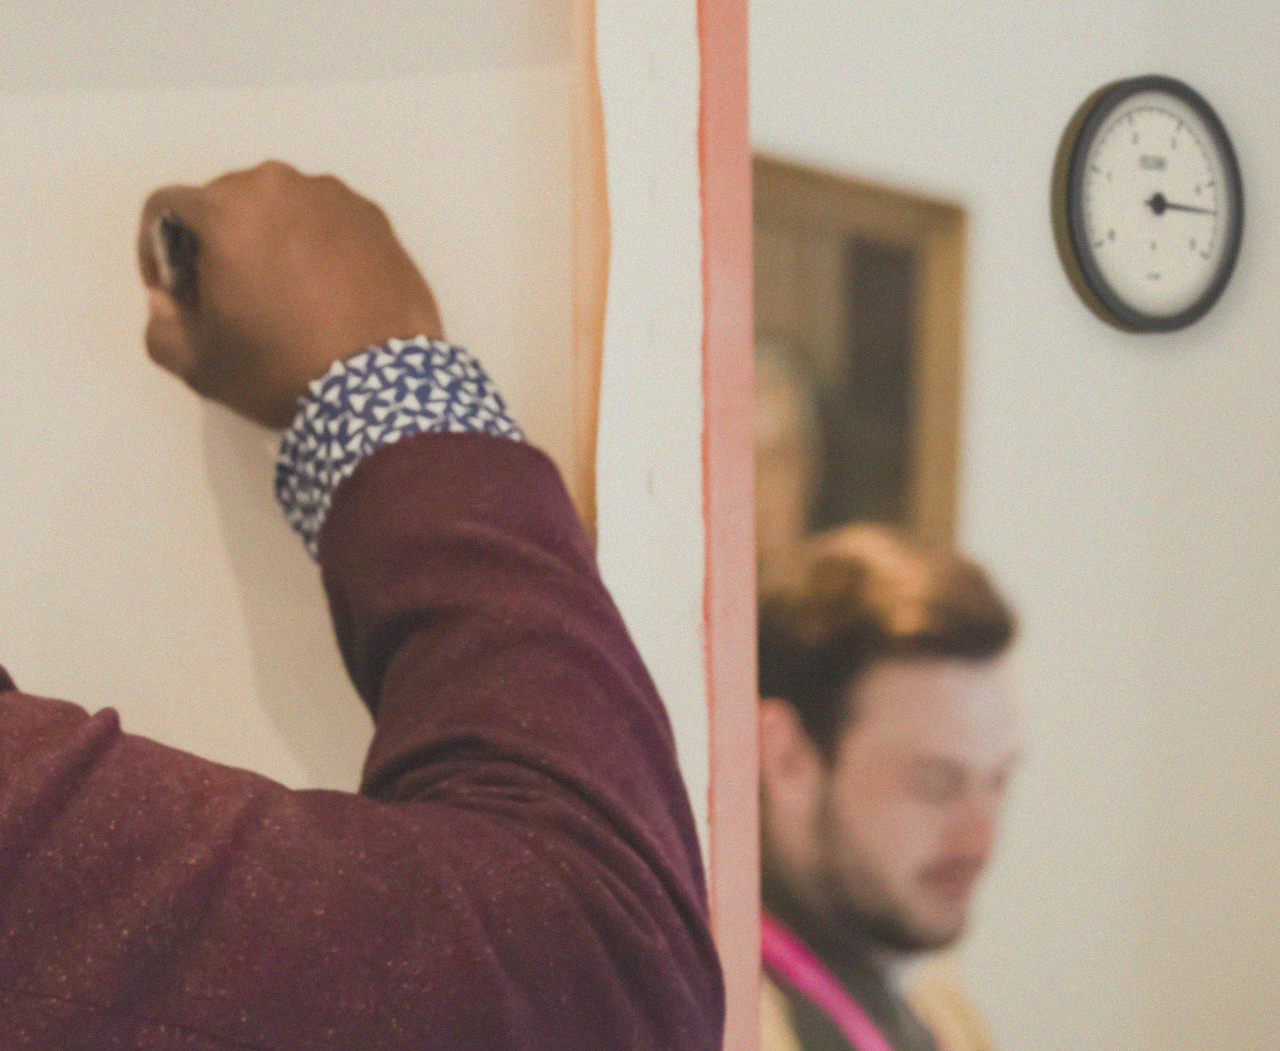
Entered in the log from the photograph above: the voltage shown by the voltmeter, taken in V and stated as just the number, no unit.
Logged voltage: 4.4
